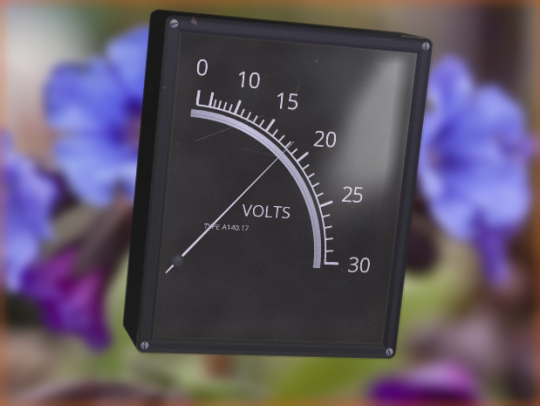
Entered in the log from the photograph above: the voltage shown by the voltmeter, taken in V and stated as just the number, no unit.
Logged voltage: 18
